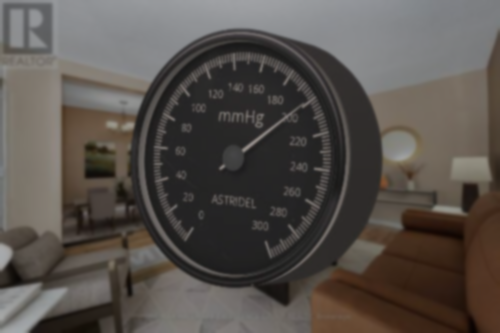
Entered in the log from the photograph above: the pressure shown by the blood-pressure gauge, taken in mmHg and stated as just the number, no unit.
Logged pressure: 200
